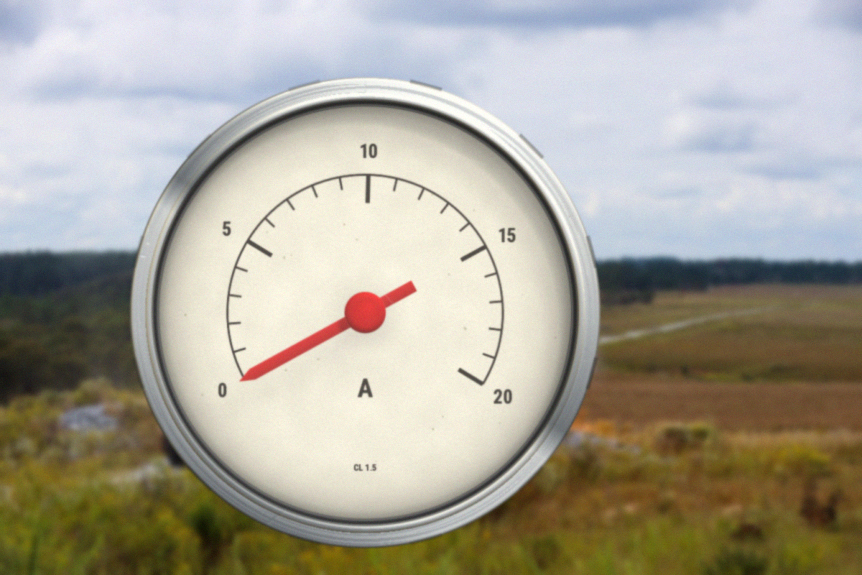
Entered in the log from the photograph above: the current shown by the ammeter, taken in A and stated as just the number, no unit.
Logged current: 0
